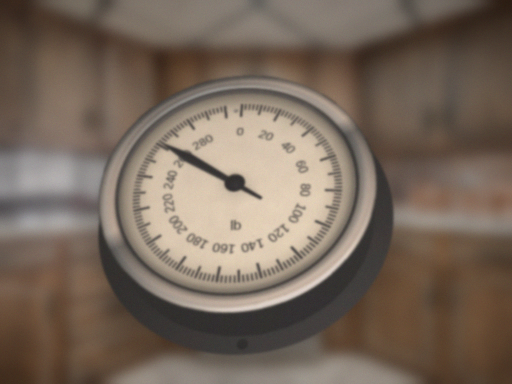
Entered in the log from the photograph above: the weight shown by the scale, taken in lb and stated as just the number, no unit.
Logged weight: 260
